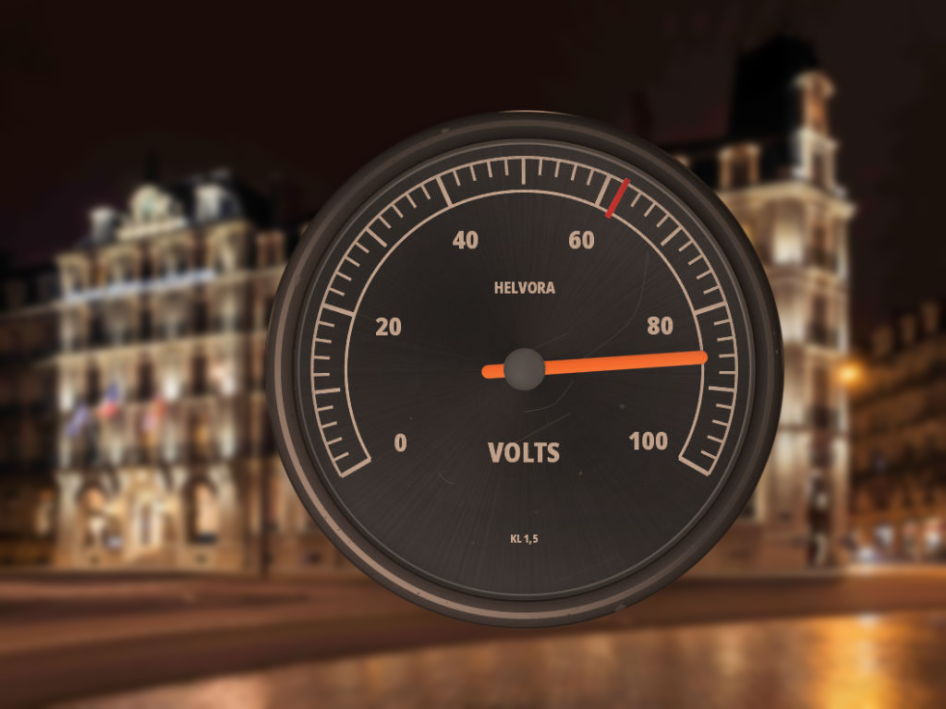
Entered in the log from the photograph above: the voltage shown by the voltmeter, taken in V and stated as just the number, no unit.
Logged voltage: 86
